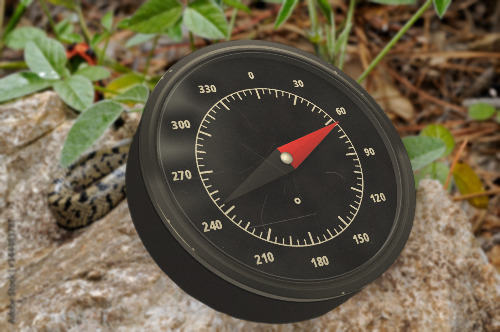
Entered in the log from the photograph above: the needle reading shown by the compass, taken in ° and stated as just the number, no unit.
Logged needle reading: 65
